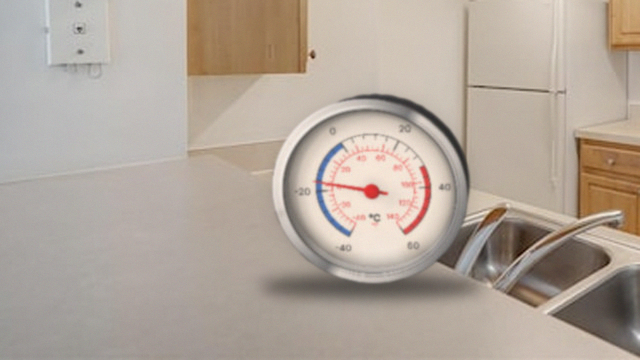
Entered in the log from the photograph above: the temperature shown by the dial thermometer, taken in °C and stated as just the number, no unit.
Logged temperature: -16
